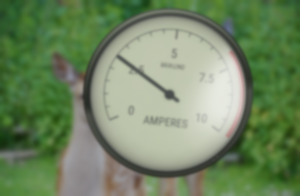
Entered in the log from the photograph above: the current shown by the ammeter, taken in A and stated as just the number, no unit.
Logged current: 2.5
